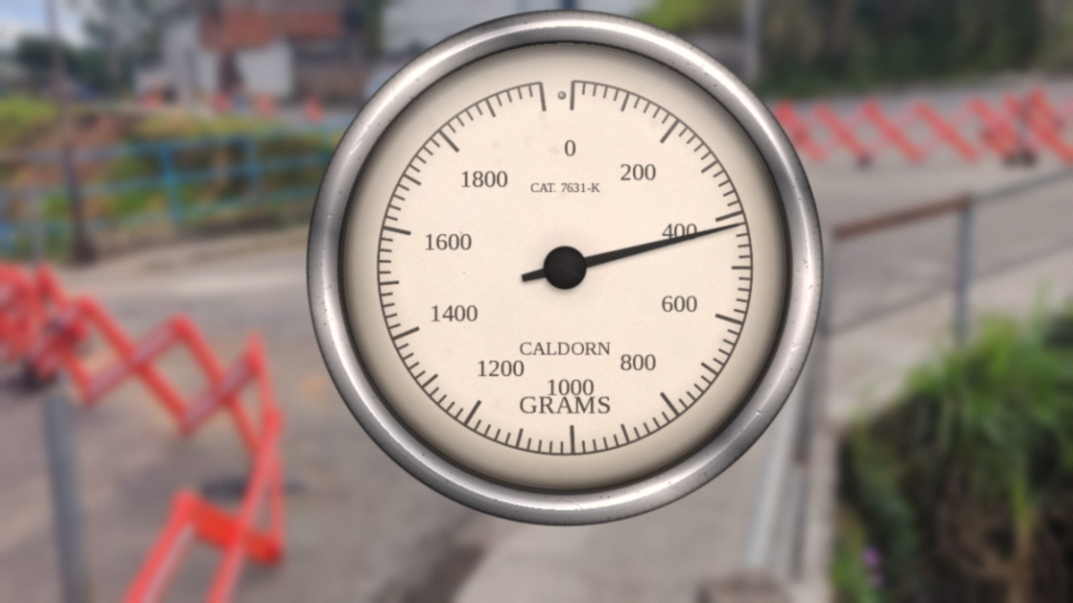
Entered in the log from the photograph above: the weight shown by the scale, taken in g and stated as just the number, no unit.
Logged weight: 420
